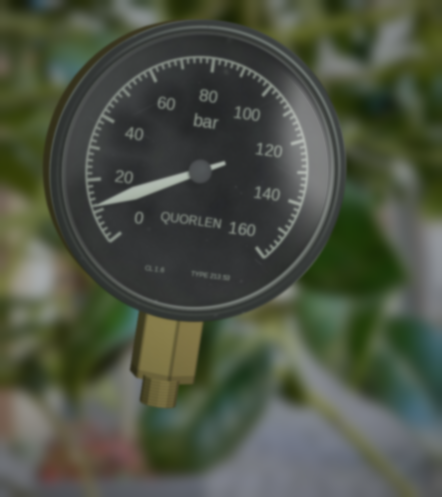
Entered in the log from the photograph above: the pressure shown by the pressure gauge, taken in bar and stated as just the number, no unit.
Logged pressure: 12
